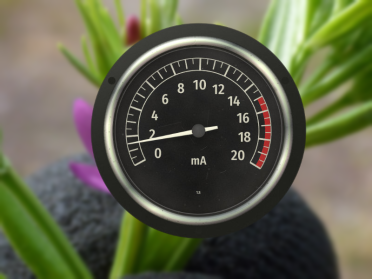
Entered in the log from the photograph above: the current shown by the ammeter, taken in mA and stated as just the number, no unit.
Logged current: 1.5
